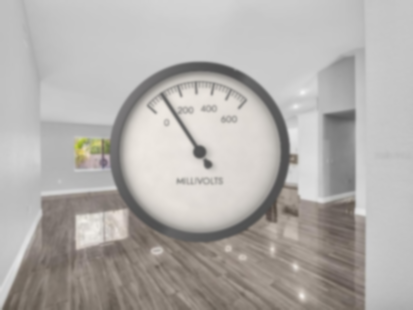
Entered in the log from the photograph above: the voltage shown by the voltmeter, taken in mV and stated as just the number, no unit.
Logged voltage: 100
